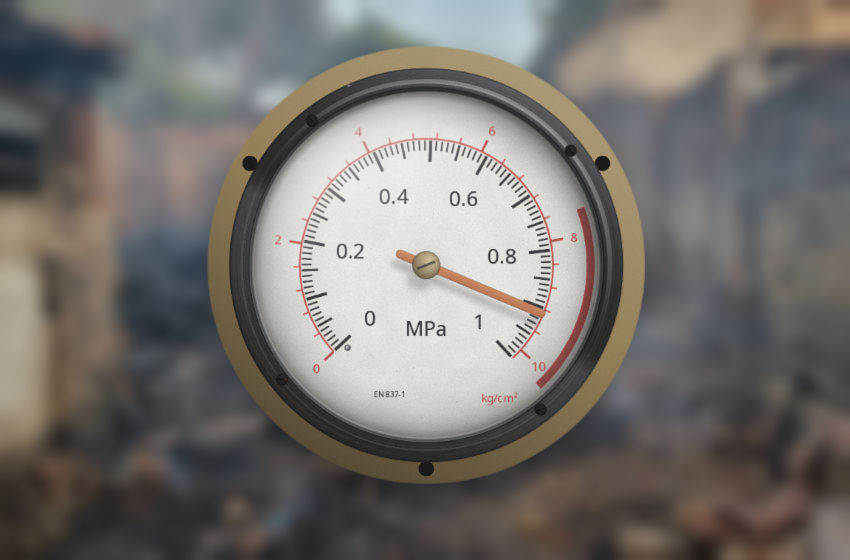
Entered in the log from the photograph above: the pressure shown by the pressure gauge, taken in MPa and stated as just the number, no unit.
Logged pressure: 0.91
